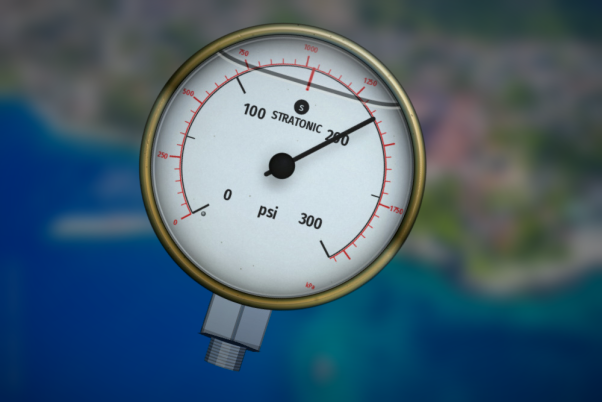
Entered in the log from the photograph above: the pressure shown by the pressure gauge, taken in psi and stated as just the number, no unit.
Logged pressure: 200
